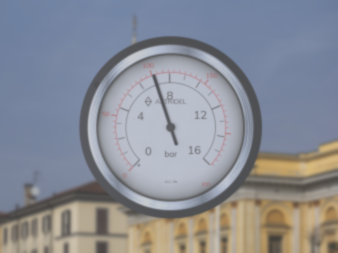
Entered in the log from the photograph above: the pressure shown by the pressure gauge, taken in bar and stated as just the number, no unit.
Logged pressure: 7
